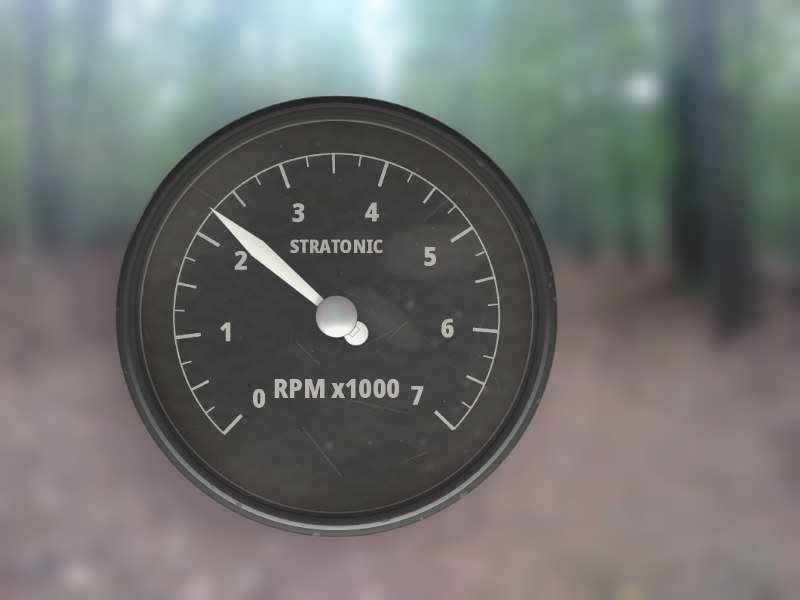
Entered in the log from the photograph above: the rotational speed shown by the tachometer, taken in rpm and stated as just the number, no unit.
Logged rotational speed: 2250
